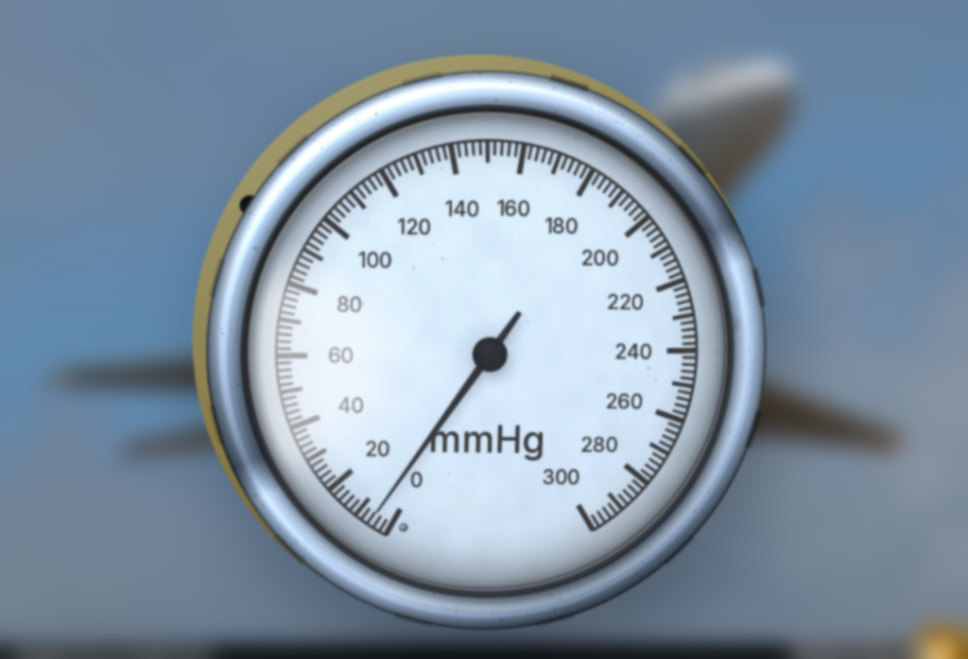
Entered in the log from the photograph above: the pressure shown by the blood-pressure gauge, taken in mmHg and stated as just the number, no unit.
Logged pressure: 6
